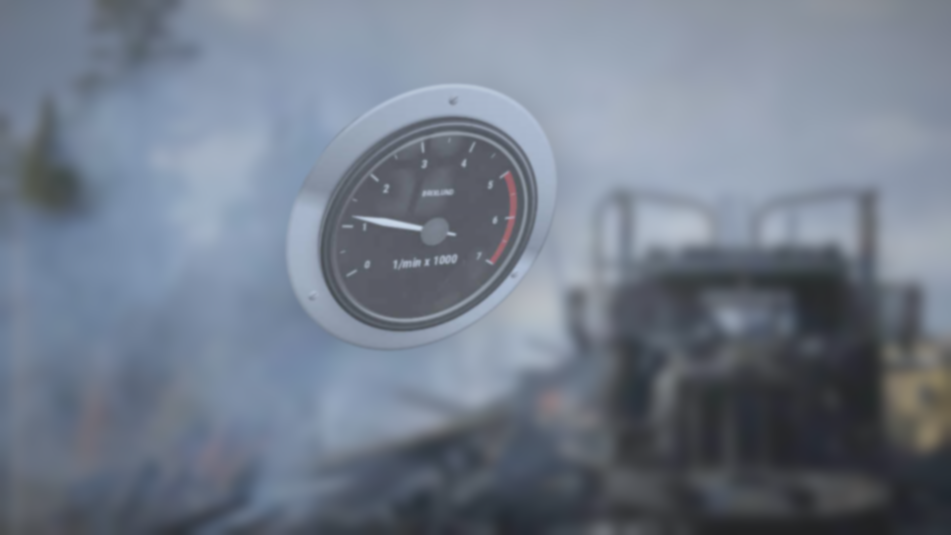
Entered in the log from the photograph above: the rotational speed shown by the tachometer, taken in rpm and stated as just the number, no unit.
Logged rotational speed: 1250
